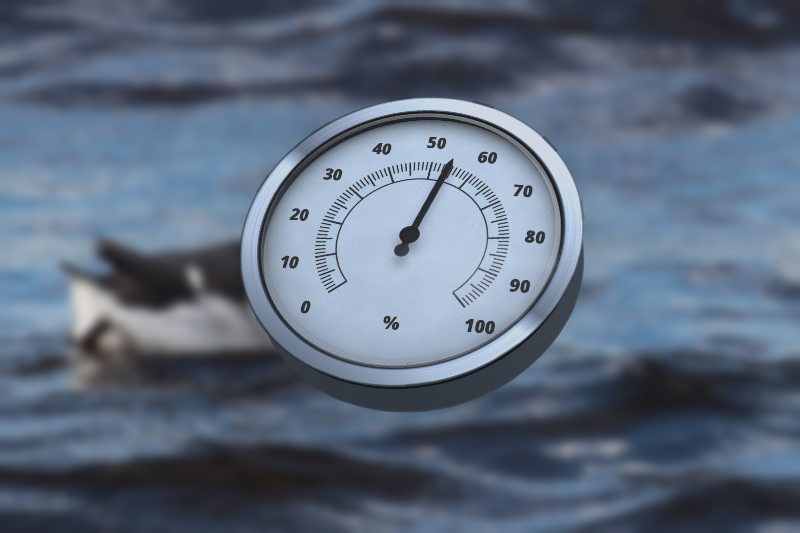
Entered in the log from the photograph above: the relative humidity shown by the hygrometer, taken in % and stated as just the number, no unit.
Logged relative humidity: 55
